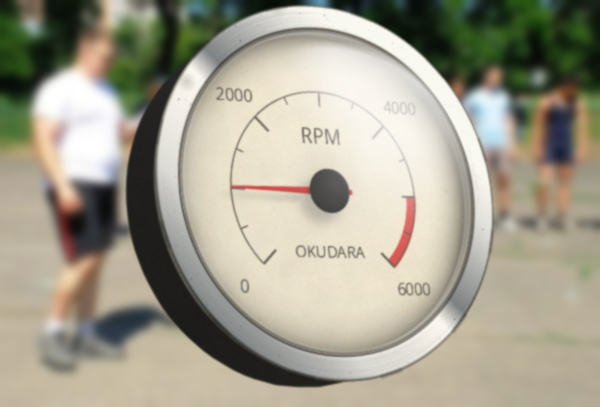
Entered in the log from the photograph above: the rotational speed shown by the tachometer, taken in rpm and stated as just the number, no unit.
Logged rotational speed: 1000
